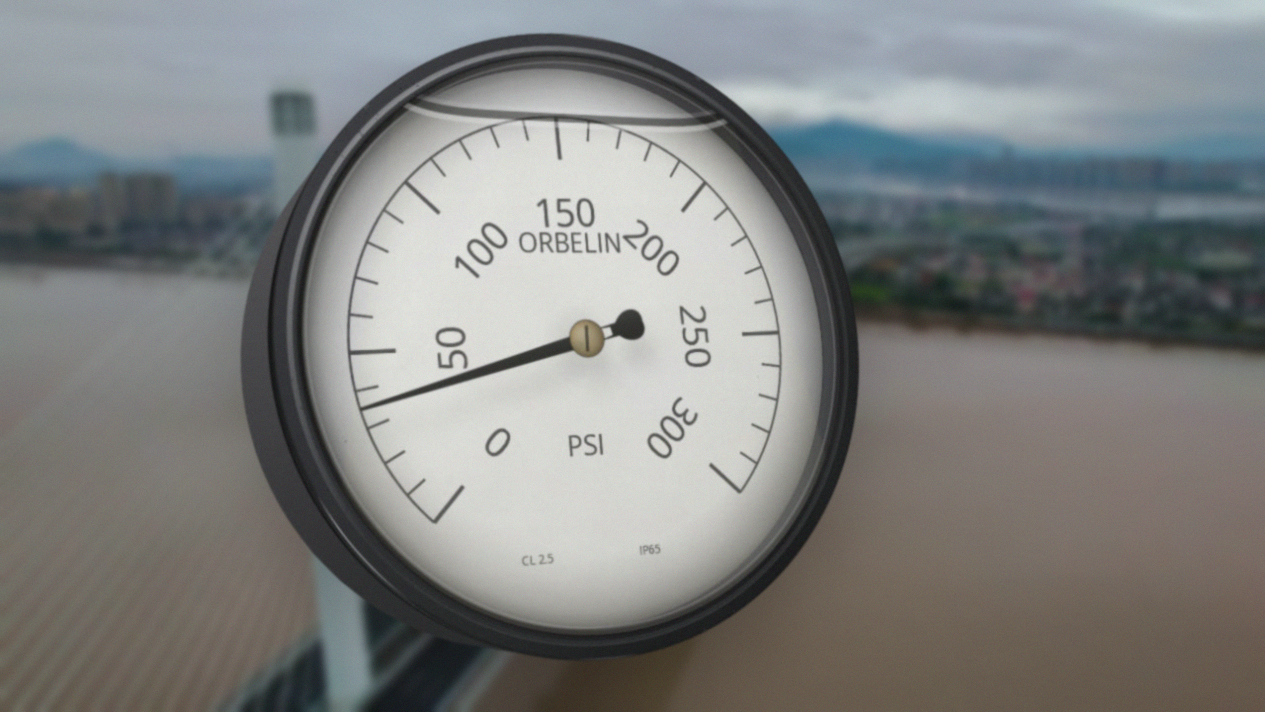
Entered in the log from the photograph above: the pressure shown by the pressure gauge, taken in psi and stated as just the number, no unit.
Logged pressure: 35
